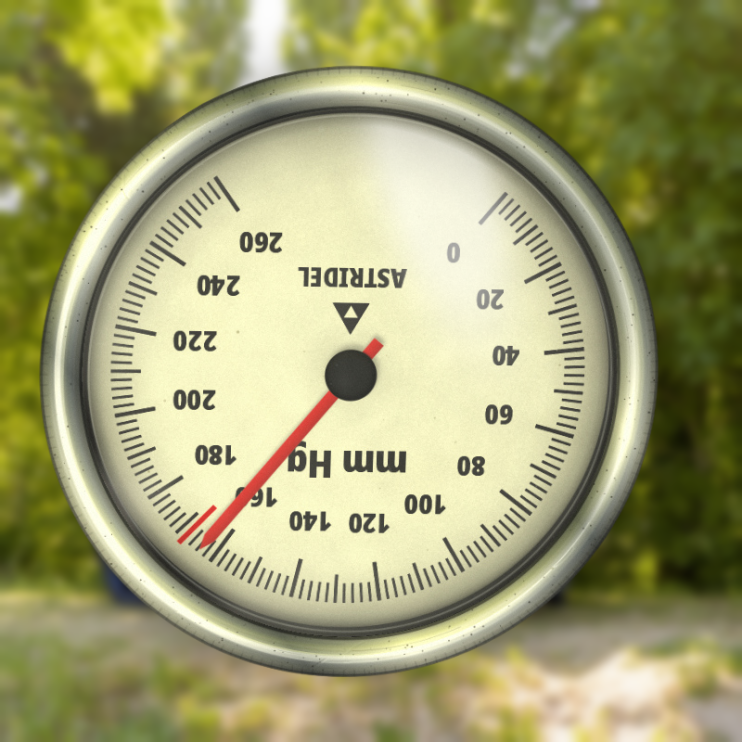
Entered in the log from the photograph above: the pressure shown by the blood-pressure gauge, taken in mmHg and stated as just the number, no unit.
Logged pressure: 164
